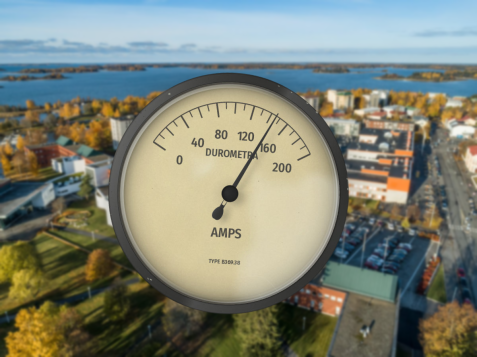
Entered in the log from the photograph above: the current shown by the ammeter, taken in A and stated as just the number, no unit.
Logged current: 145
